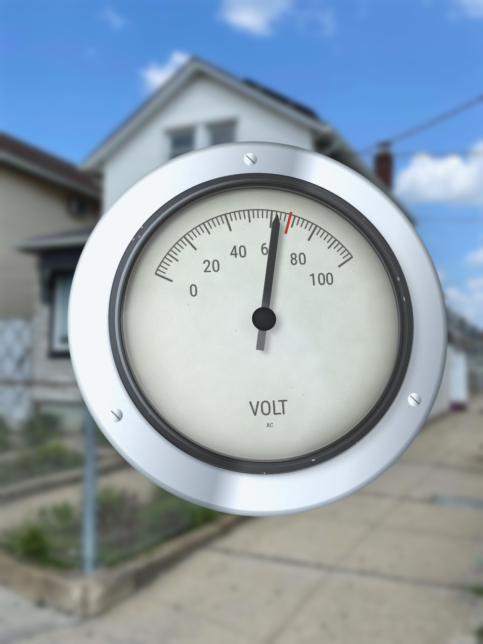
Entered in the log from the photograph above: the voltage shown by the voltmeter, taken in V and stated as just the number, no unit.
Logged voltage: 62
